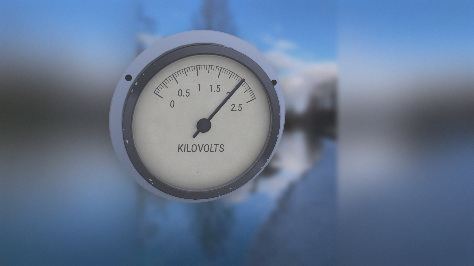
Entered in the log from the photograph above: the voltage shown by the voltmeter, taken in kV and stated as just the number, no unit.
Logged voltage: 2
